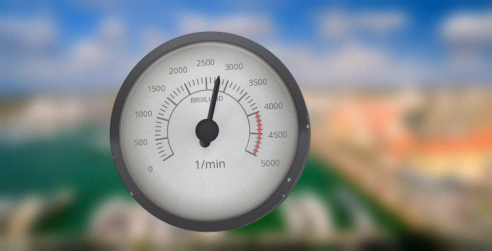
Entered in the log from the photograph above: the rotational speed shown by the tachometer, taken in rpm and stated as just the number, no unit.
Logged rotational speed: 2800
